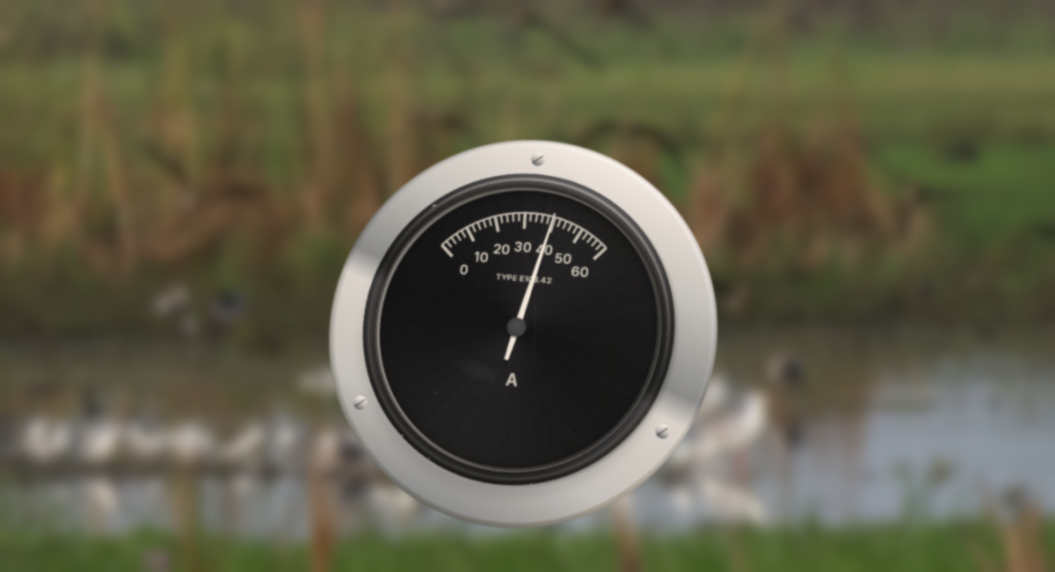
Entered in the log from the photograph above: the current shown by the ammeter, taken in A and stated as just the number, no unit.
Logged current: 40
